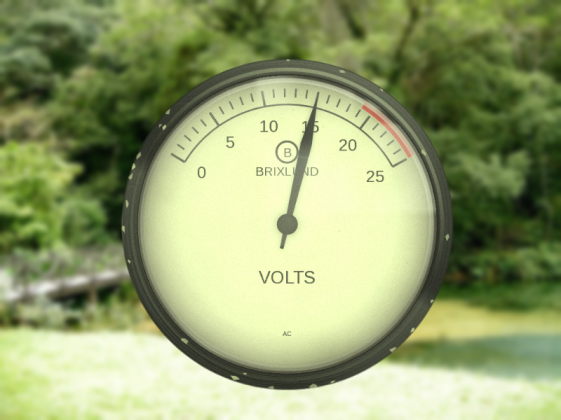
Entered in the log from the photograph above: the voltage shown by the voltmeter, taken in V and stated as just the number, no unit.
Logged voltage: 15
